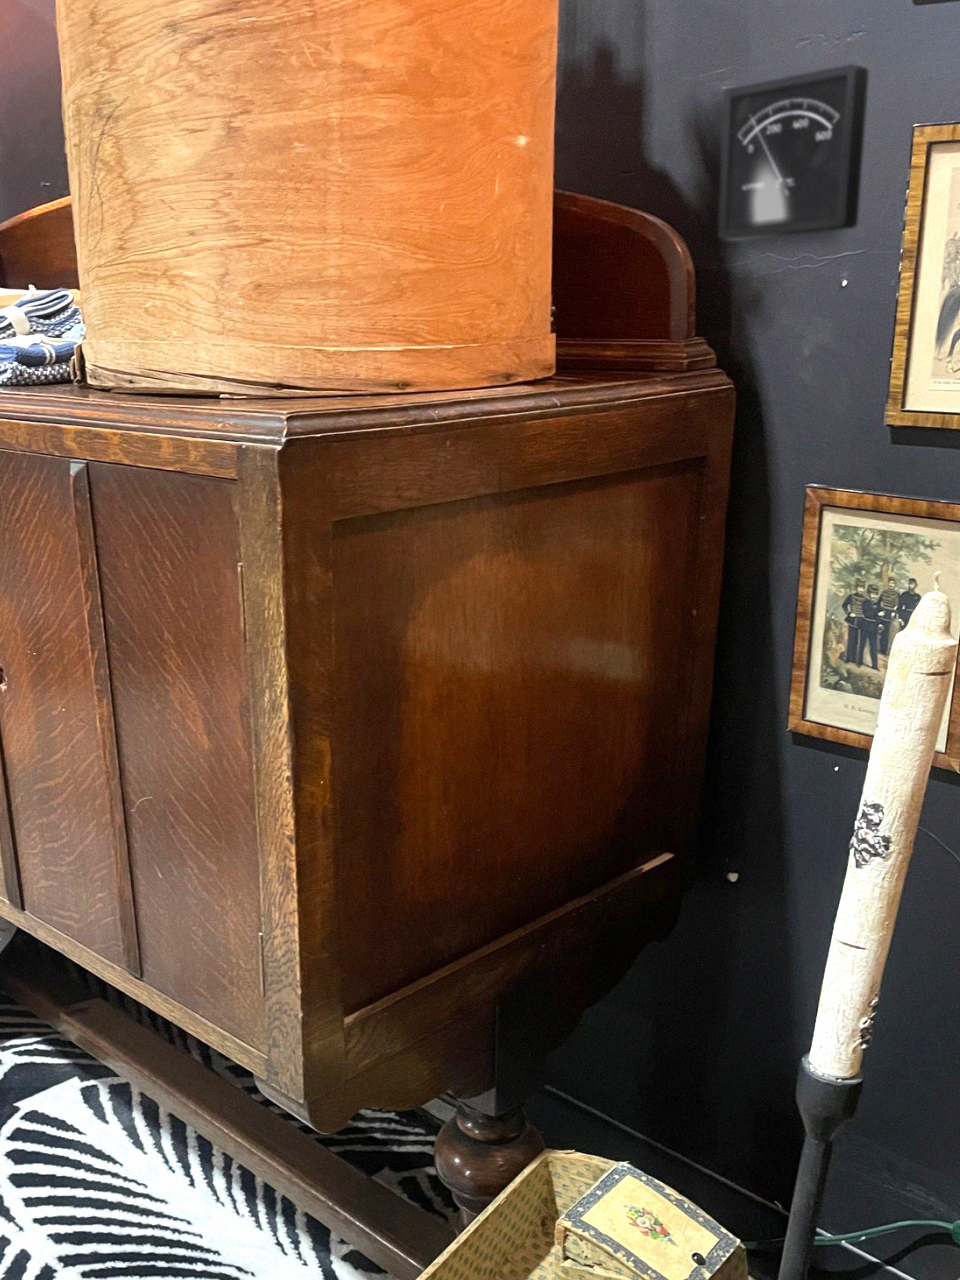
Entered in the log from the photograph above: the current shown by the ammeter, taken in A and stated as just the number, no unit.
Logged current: 100
